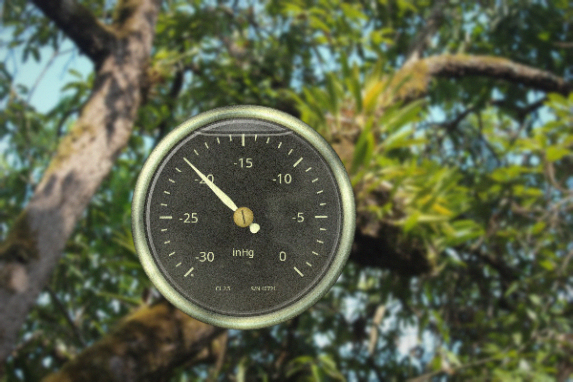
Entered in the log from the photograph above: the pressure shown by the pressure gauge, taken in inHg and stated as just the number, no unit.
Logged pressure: -20
